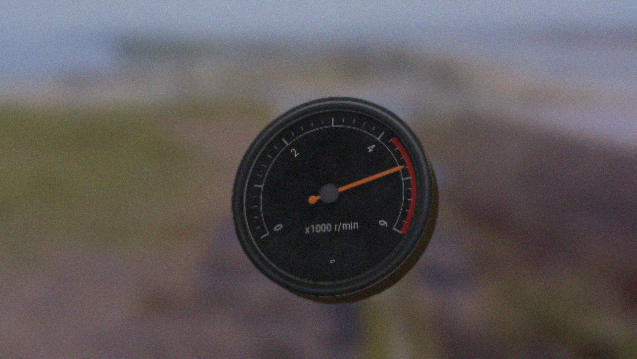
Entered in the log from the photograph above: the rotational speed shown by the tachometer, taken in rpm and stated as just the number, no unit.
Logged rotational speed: 4800
